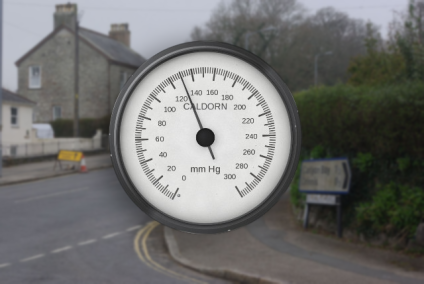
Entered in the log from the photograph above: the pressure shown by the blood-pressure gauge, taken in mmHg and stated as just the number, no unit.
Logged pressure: 130
